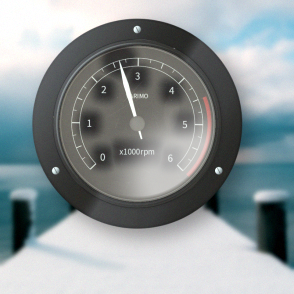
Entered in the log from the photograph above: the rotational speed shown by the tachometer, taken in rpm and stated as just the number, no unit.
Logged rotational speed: 2625
